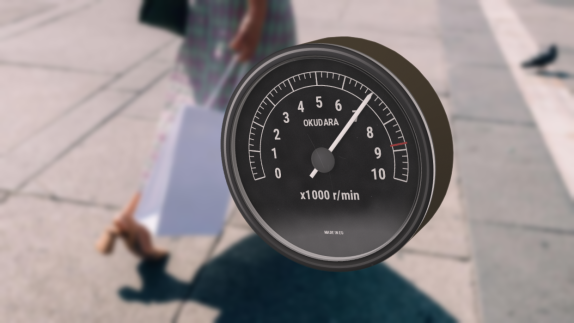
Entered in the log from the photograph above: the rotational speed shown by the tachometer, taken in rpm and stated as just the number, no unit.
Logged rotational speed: 7000
